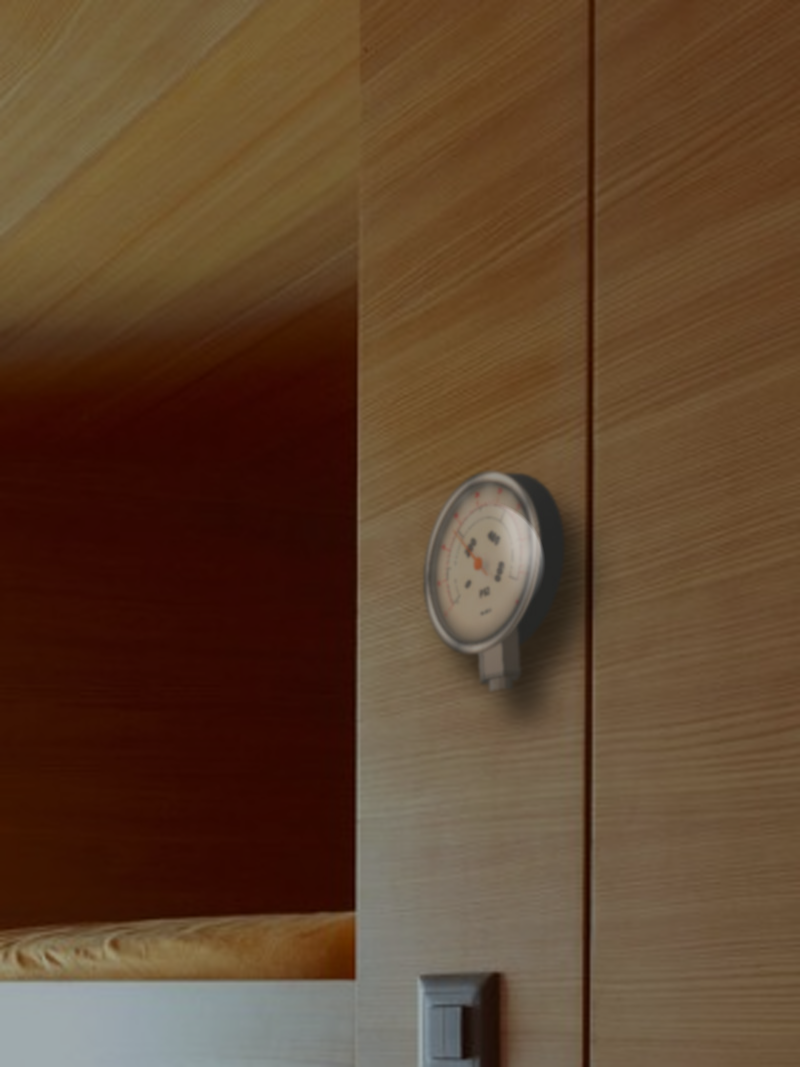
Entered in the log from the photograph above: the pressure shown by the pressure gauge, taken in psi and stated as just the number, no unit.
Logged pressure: 200
